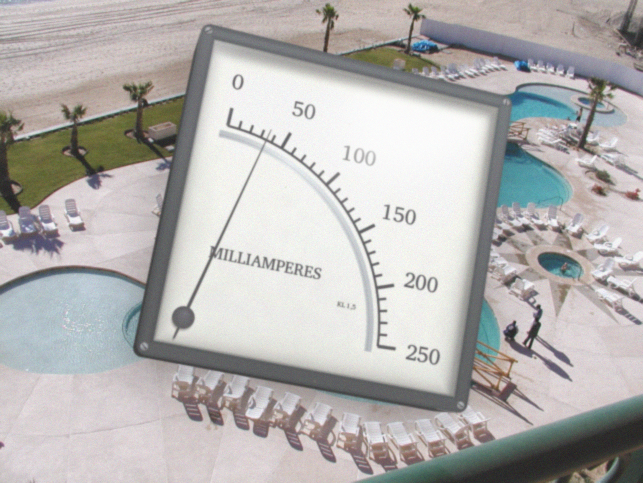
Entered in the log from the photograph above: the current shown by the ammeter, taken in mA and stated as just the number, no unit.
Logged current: 35
